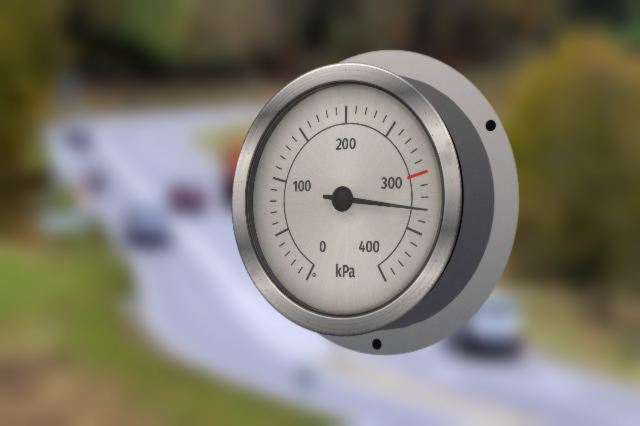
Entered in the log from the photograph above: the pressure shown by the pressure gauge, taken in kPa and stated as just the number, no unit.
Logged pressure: 330
